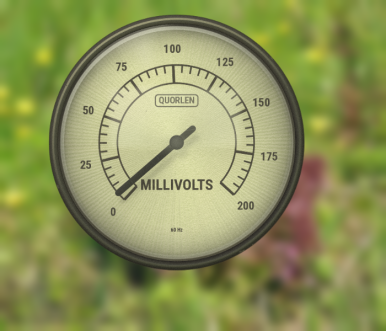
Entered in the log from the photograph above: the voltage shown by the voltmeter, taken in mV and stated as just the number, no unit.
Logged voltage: 5
